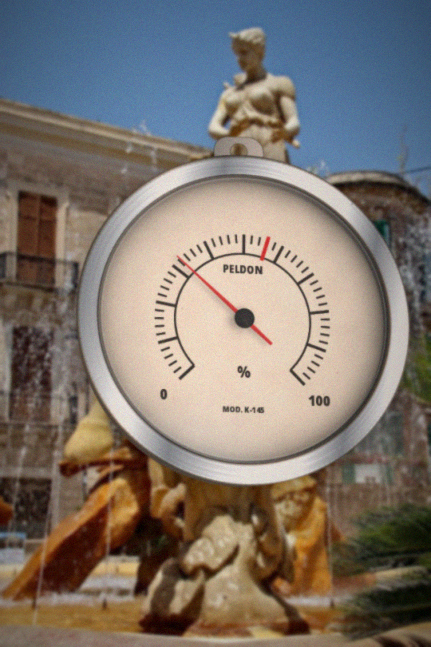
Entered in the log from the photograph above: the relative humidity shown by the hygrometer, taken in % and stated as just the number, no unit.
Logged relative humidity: 32
